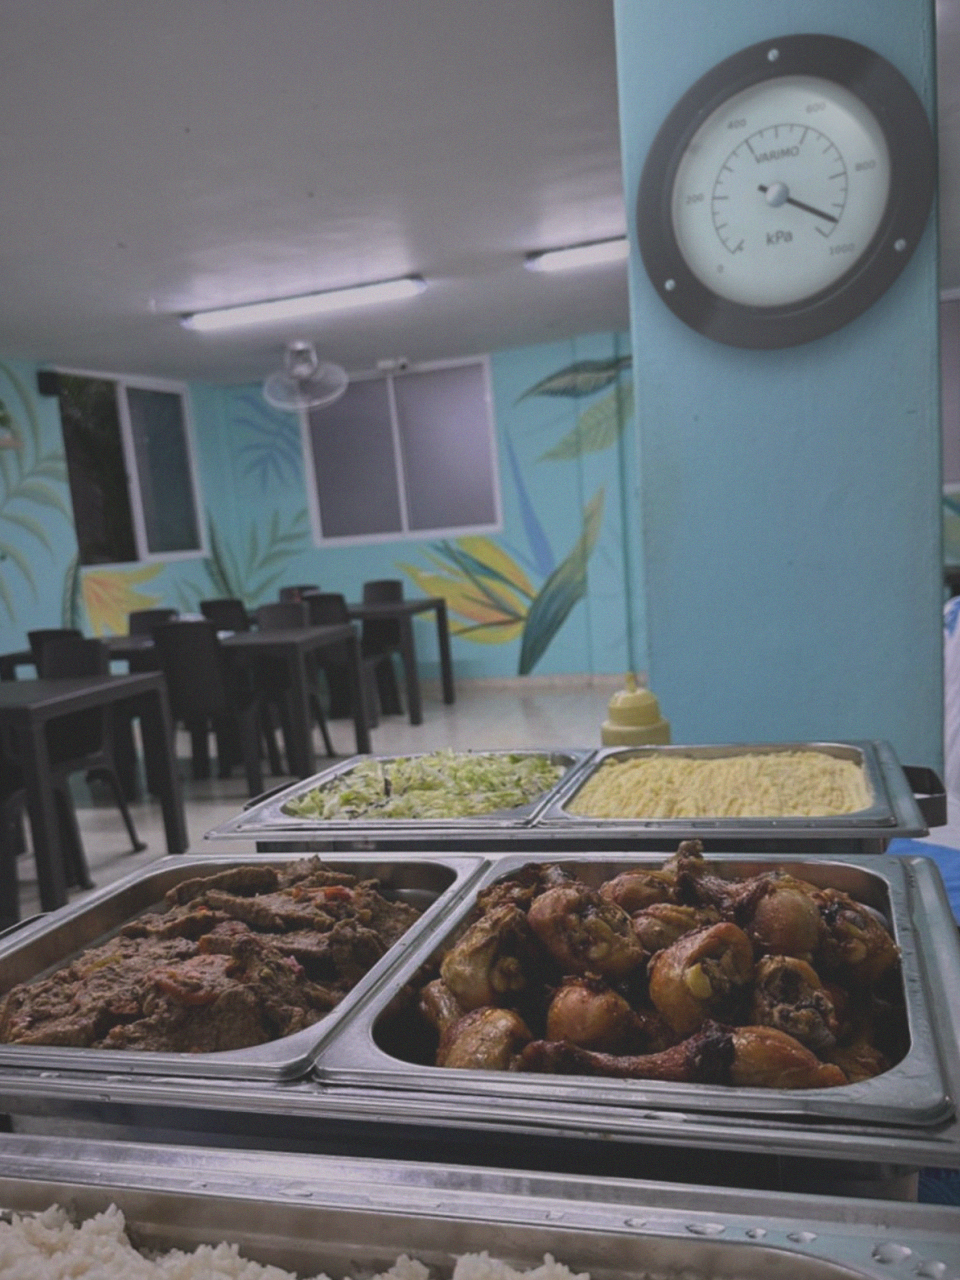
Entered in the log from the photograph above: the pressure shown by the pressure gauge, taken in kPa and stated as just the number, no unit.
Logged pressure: 950
